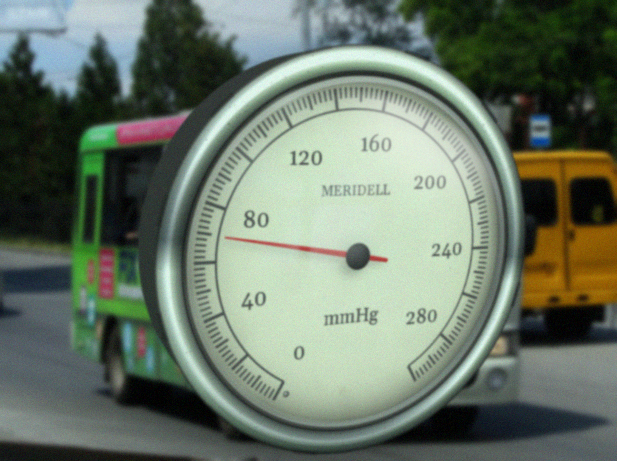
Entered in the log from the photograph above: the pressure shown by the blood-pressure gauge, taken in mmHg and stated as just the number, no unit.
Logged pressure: 70
